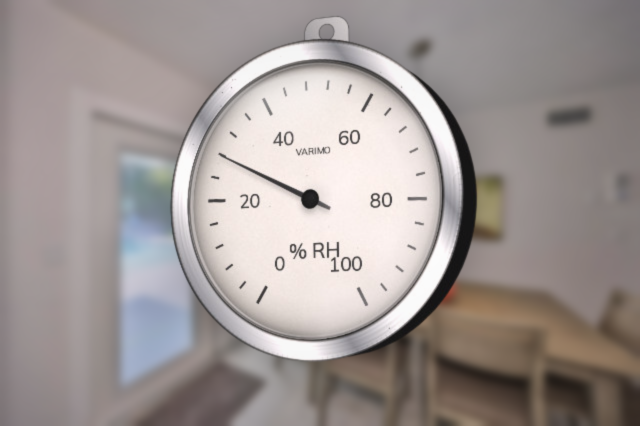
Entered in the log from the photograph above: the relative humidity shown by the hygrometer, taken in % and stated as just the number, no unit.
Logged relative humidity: 28
